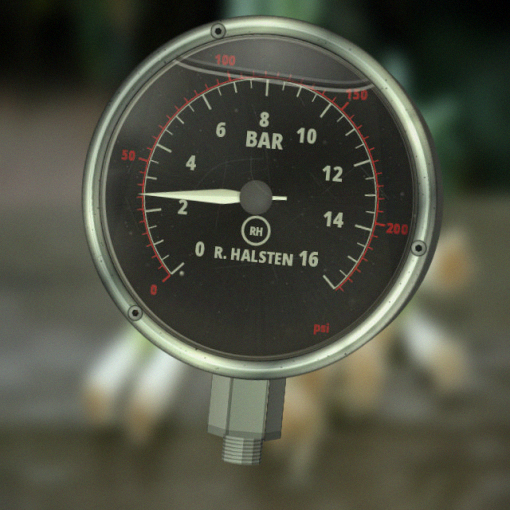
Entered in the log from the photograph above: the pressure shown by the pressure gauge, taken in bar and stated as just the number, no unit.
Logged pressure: 2.5
